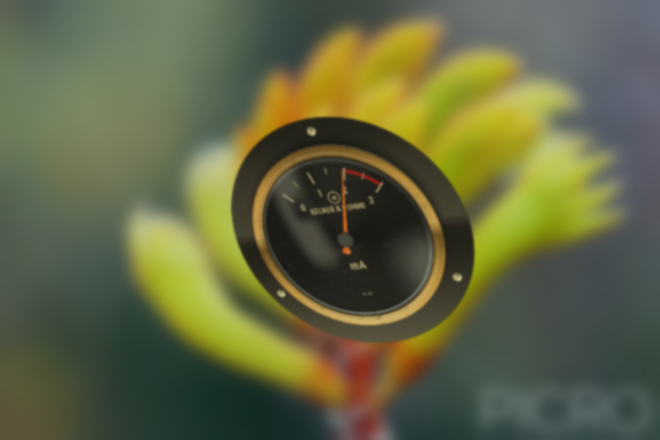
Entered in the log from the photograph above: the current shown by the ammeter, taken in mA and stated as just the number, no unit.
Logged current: 2
